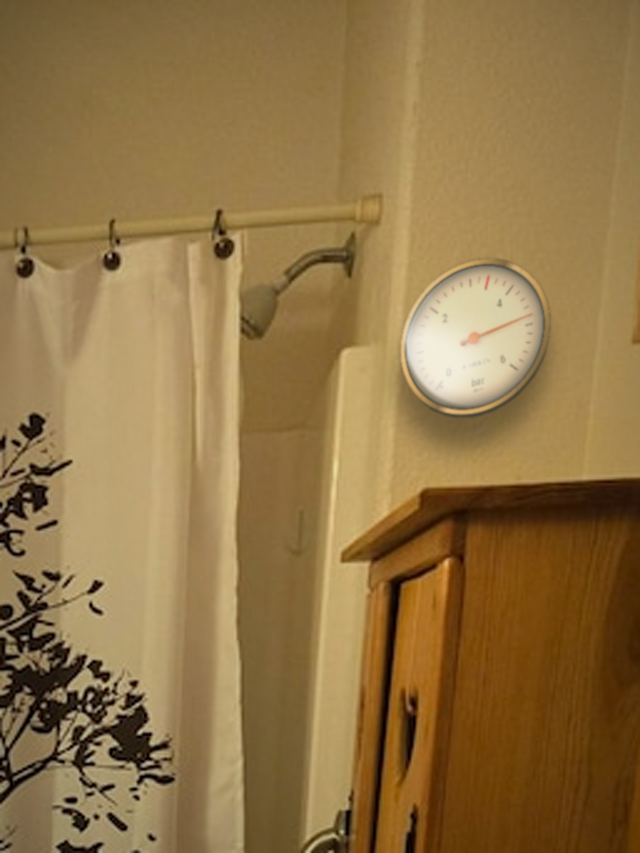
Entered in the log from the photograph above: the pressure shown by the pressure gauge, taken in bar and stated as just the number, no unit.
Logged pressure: 4.8
